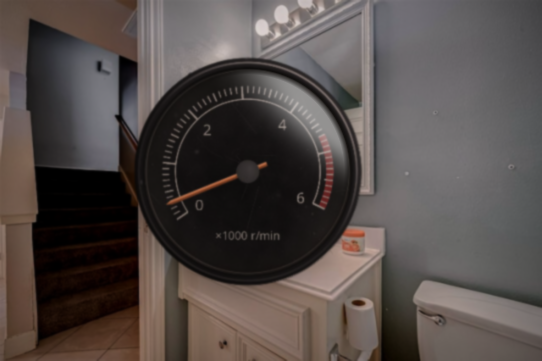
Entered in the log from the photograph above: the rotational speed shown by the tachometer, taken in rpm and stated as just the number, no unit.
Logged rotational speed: 300
